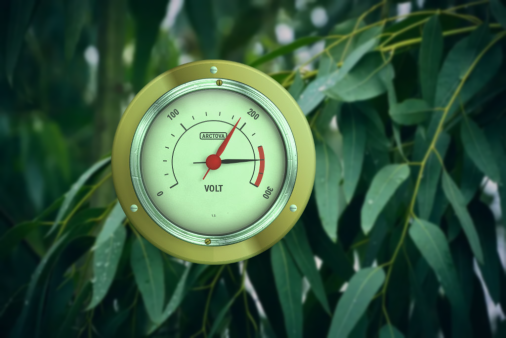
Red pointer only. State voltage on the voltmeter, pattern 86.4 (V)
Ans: 190 (V)
